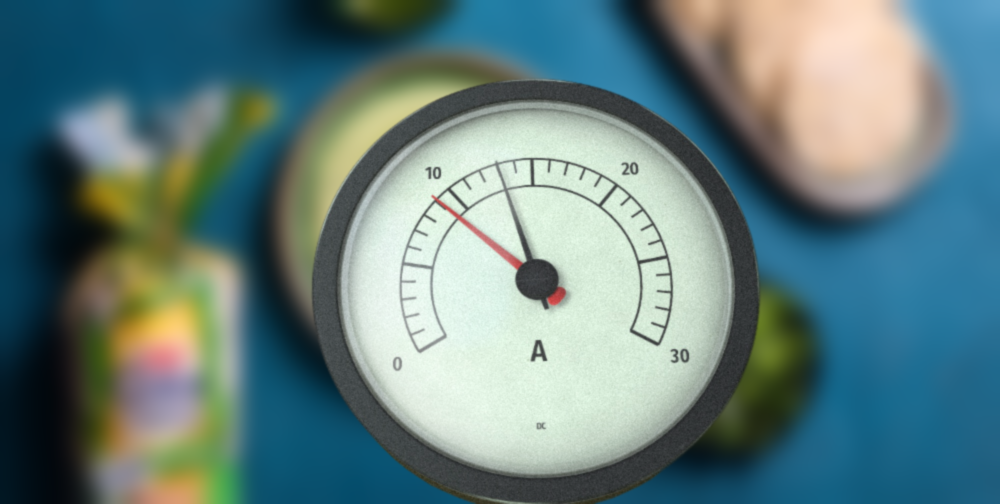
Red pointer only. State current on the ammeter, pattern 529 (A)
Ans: 9 (A)
